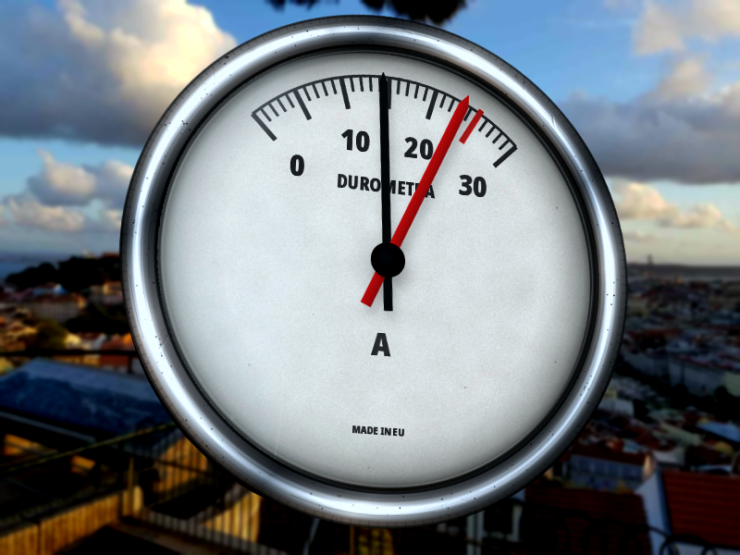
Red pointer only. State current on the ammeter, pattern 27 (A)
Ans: 23 (A)
